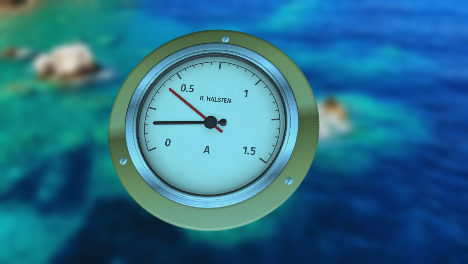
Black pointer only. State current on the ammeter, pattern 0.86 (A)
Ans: 0.15 (A)
